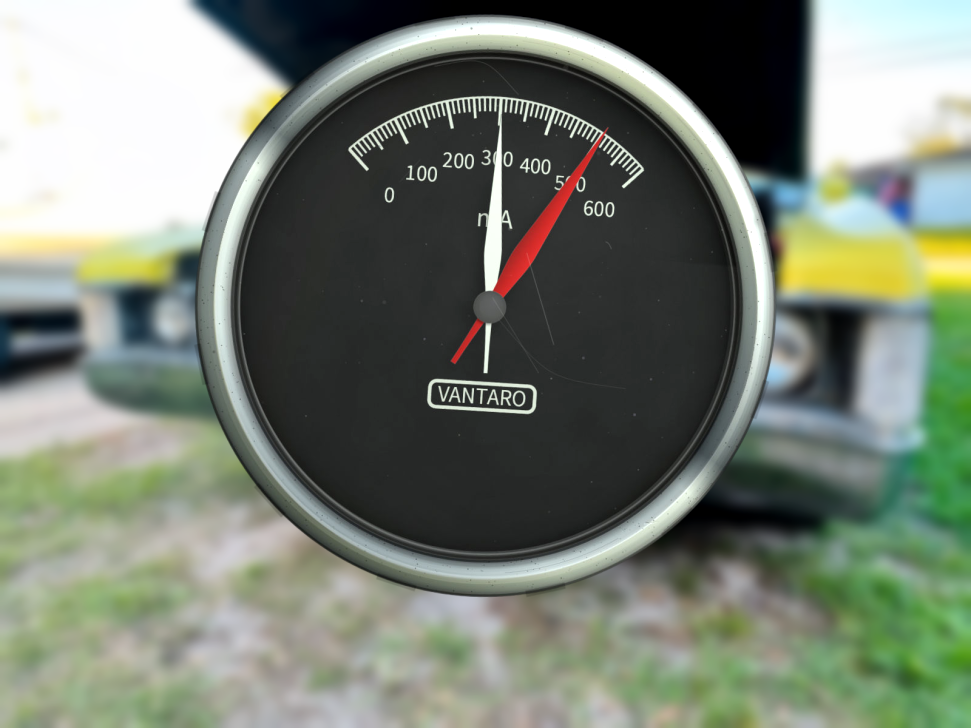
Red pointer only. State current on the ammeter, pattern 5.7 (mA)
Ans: 500 (mA)
